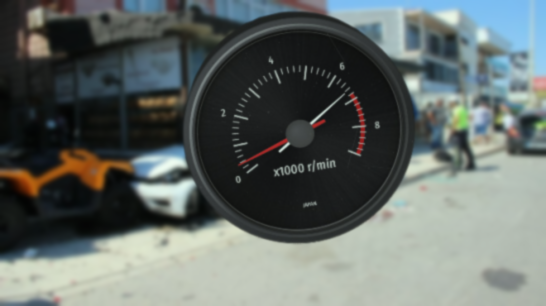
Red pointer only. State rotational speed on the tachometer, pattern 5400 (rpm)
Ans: 400 (rpm)
